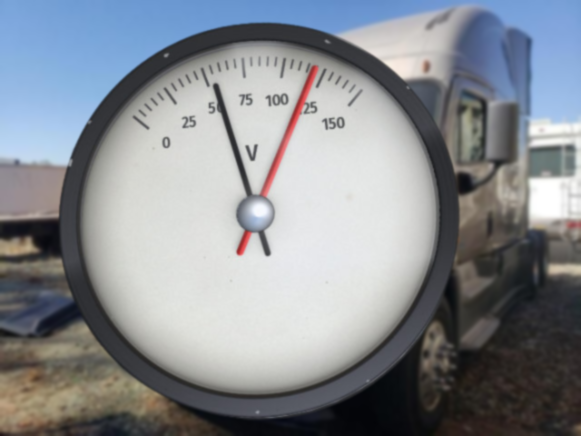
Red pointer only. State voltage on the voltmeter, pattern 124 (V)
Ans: 120 (V)
